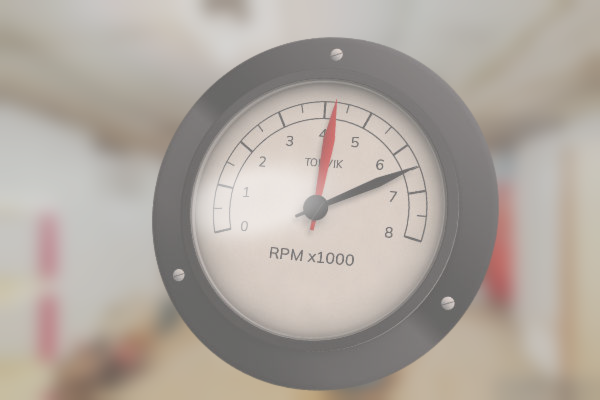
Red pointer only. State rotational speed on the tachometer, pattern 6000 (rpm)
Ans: 4250 (rpm)
